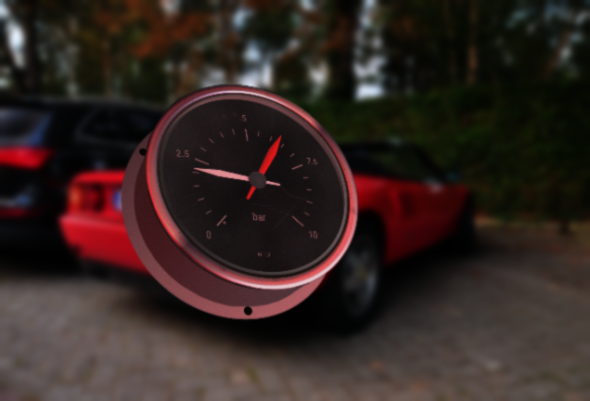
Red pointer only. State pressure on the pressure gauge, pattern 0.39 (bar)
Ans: 6.25 (bar)
